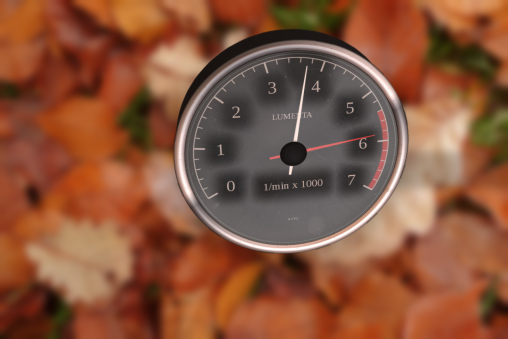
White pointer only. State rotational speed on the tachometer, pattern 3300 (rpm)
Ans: 3700 (rpm)
